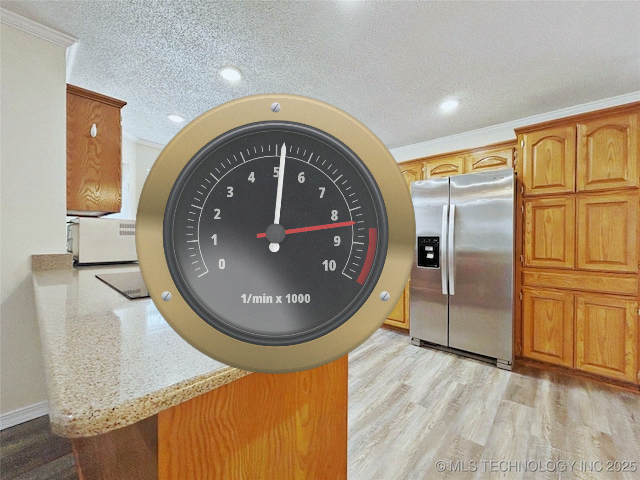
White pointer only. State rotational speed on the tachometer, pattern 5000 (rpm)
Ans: 5200 (rpm)
